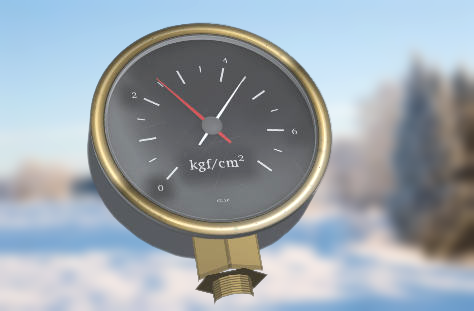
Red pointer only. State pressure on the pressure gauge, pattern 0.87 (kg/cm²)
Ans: 2.5 (kg/cm²)
